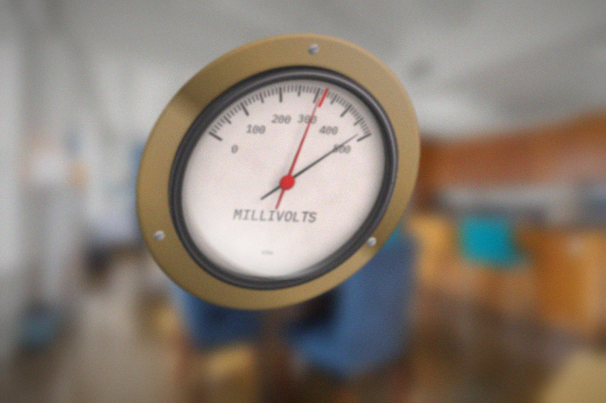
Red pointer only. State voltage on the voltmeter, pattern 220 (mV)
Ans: 300 (mV)
